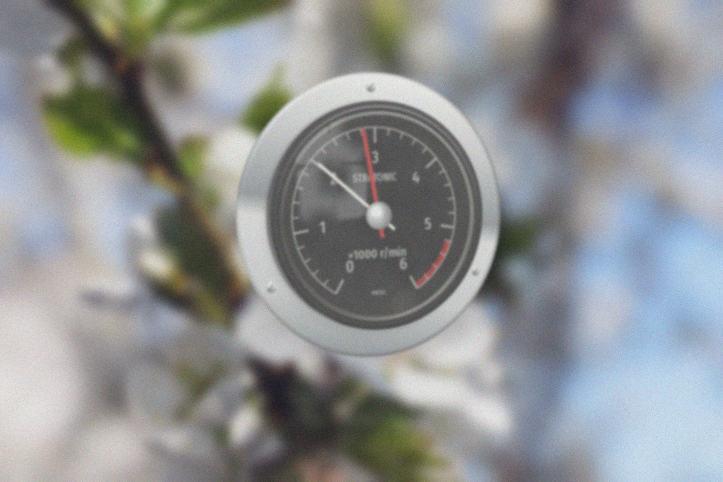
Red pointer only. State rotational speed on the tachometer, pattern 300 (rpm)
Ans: 2800 (rpm)
